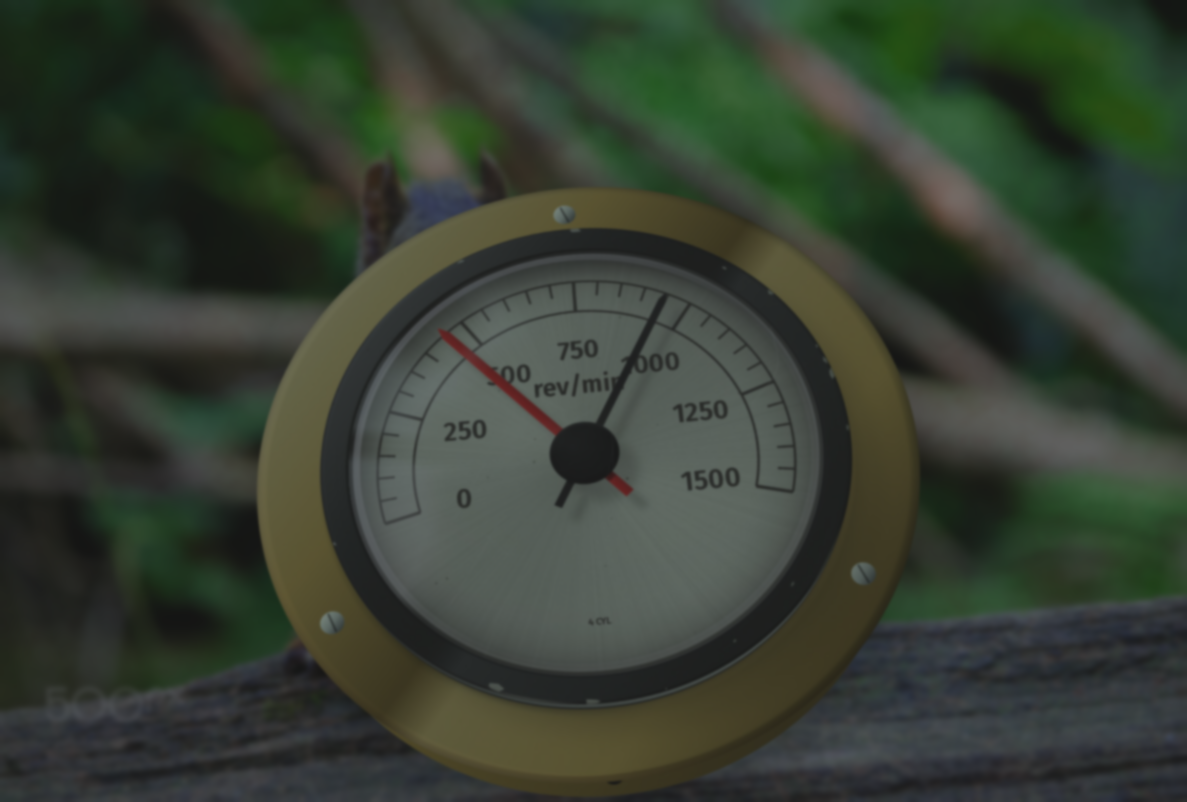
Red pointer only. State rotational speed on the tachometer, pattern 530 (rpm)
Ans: 450 (rpm)
